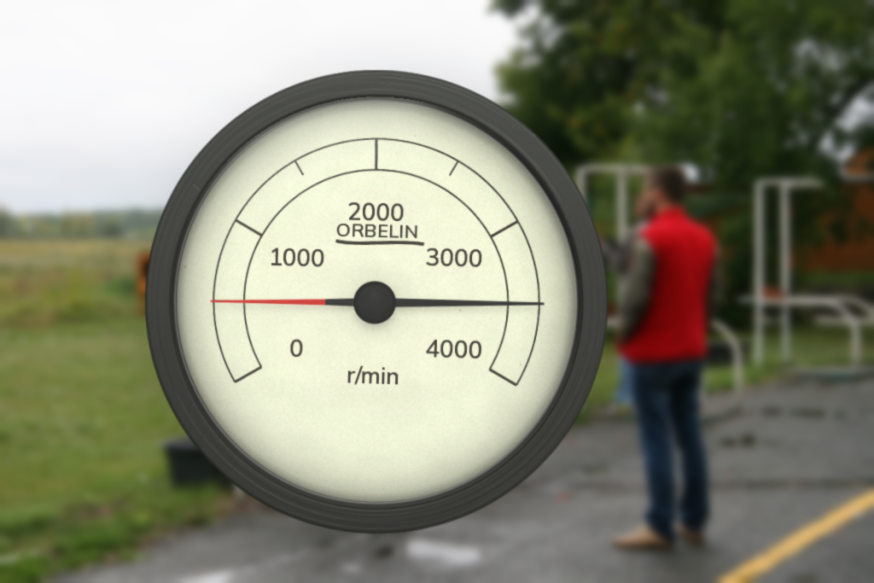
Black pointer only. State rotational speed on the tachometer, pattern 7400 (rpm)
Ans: 3500 (rpm)
